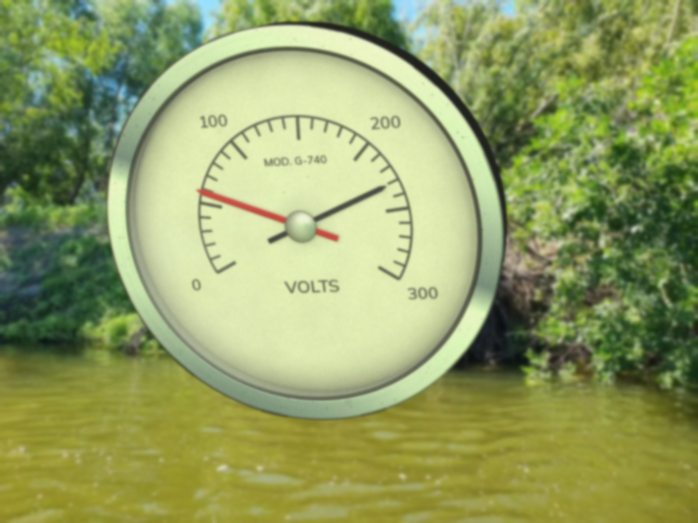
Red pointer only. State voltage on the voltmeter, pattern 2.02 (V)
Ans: 60 (V)
